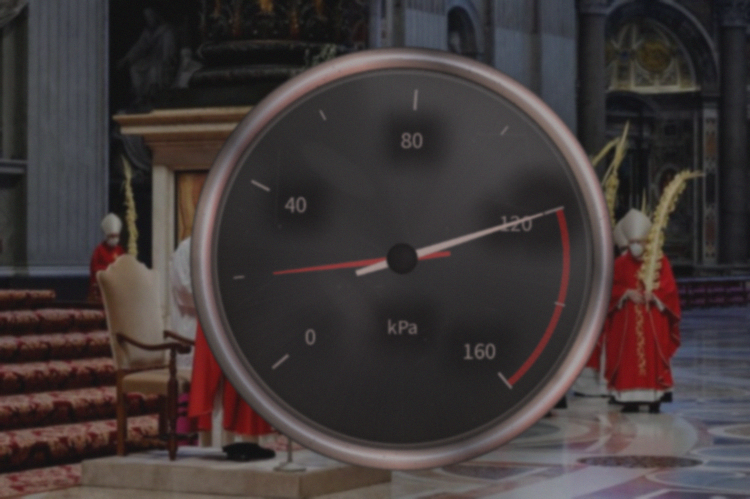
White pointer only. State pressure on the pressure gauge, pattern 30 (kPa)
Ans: 120 (kPa)
